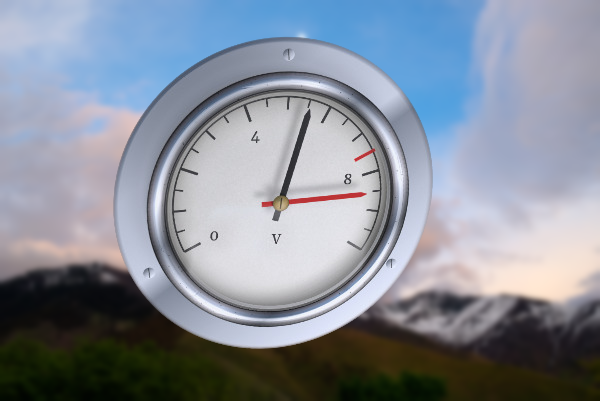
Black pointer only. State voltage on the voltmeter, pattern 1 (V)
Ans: 5.5 (V)
